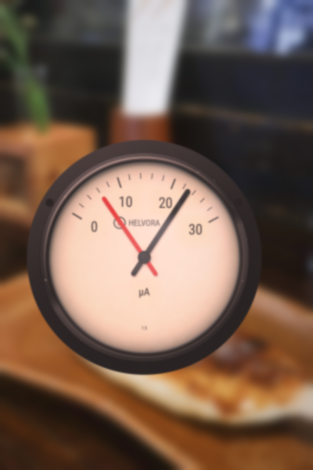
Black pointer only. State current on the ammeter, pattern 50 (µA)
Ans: 23 (µA)
